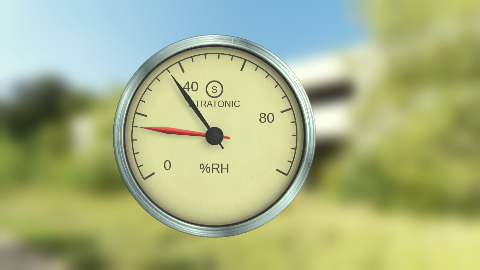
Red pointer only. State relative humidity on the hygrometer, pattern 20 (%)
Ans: 16 (%)
